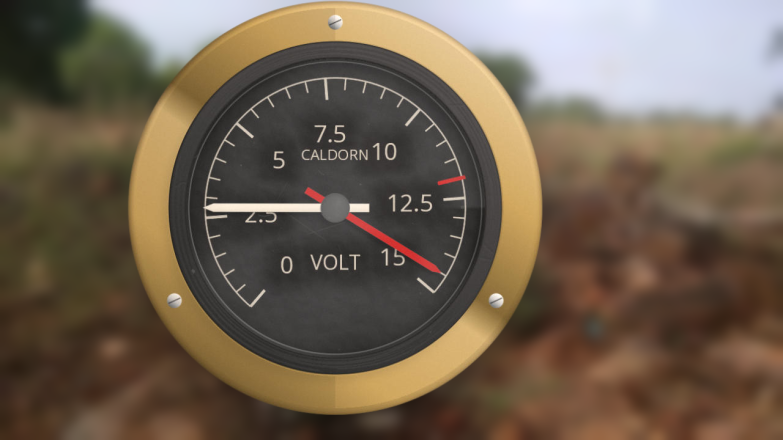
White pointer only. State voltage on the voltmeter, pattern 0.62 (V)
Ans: 2.75 (V)
